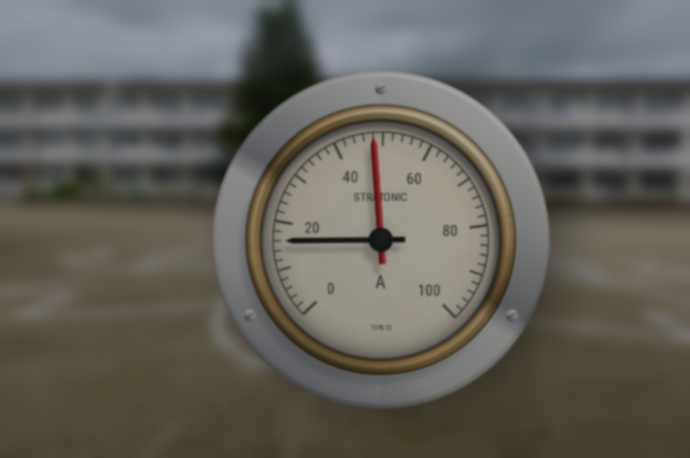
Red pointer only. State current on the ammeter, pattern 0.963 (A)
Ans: 48 (A)
